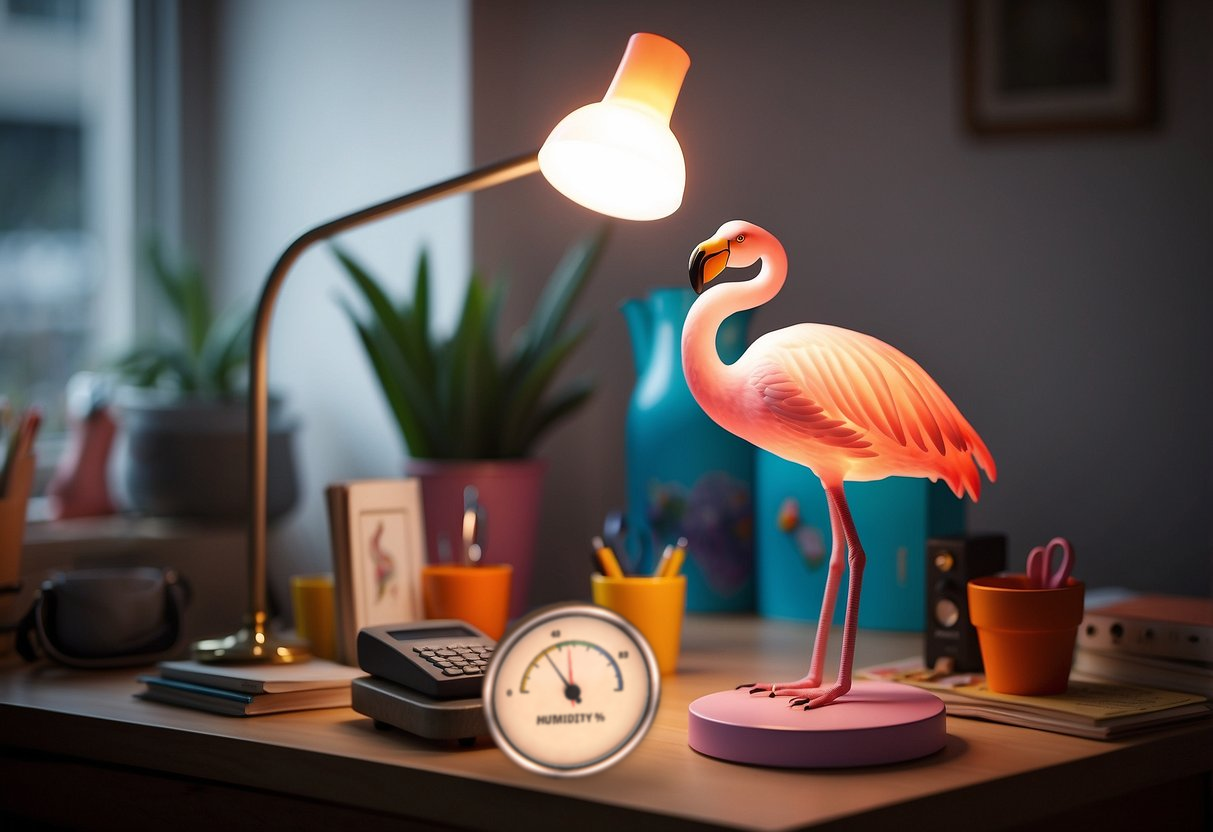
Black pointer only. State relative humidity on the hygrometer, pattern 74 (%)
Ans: 30 (%)
